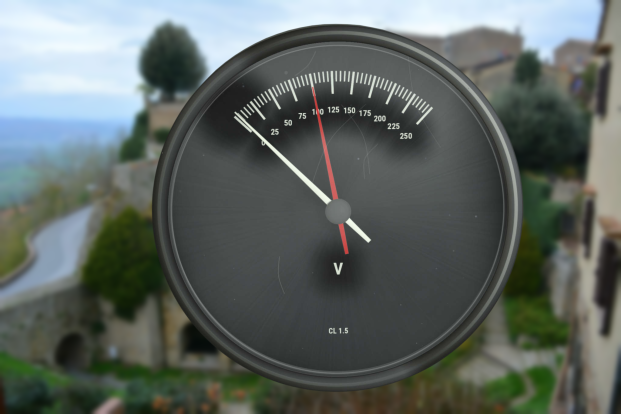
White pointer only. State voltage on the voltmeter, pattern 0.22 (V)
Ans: 5 (V)
